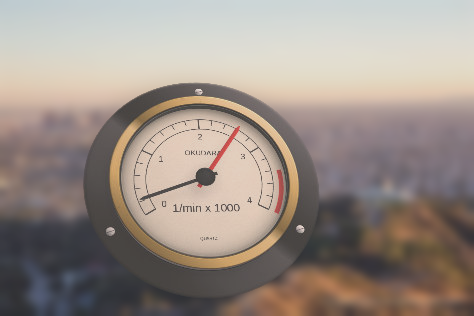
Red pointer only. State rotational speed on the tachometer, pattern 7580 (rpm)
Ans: 2600 (rpm)
